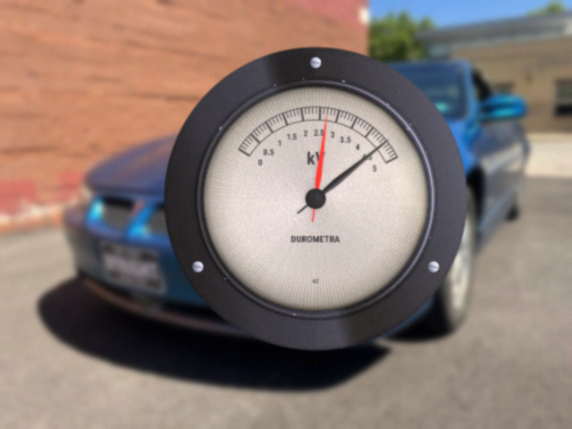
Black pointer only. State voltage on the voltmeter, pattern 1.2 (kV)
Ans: 4.5 (kV)
